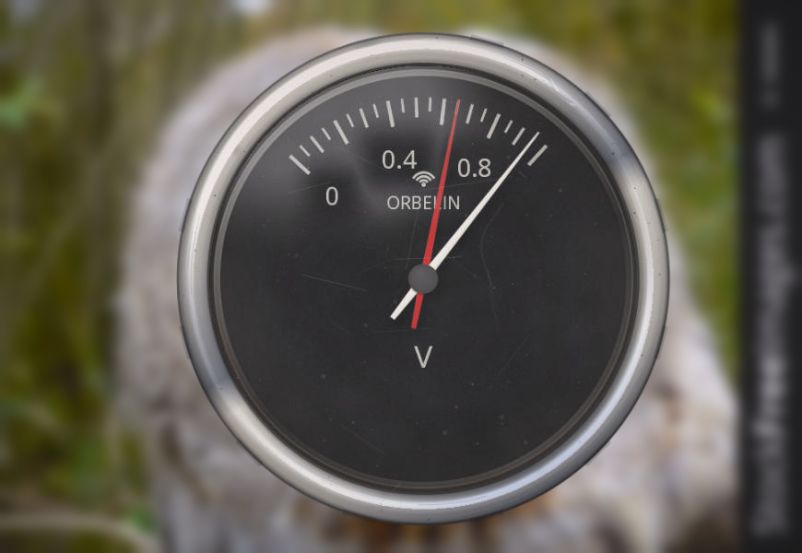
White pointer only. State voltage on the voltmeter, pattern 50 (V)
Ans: 0.95 (V)
